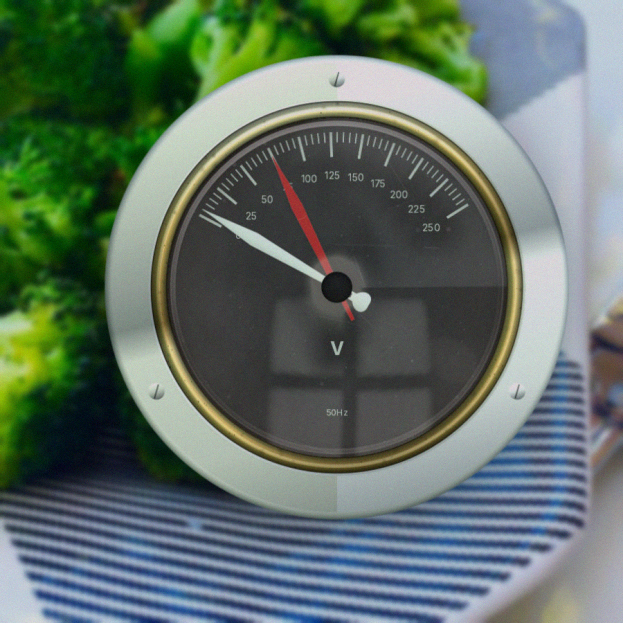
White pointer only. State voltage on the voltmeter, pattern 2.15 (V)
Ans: 5 (V)
